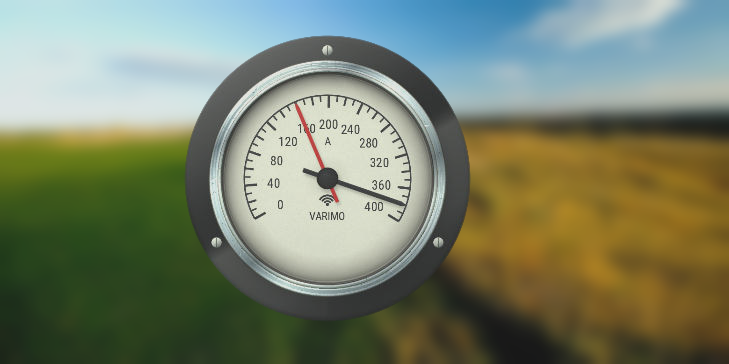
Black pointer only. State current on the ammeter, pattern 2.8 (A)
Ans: 380 (A)
